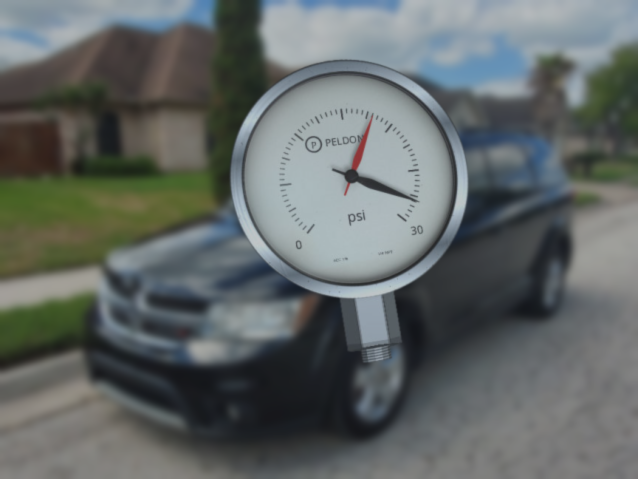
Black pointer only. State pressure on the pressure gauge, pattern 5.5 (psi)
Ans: 28 (psi)
